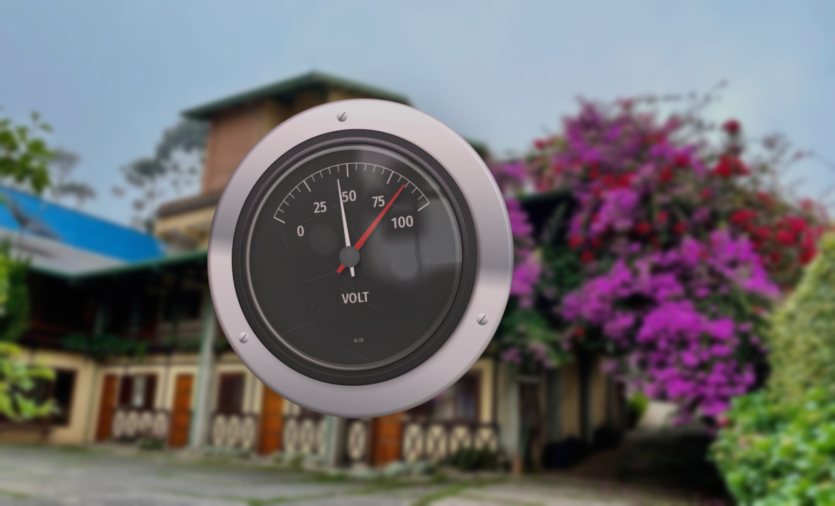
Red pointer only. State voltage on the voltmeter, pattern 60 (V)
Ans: 85 (V)
